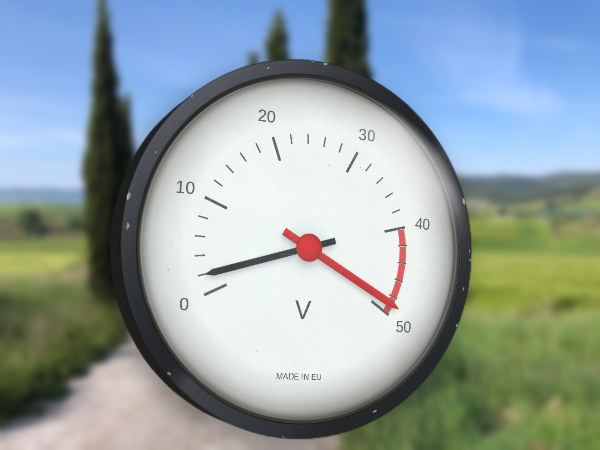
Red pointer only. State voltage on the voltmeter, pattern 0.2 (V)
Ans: 49 (V)
